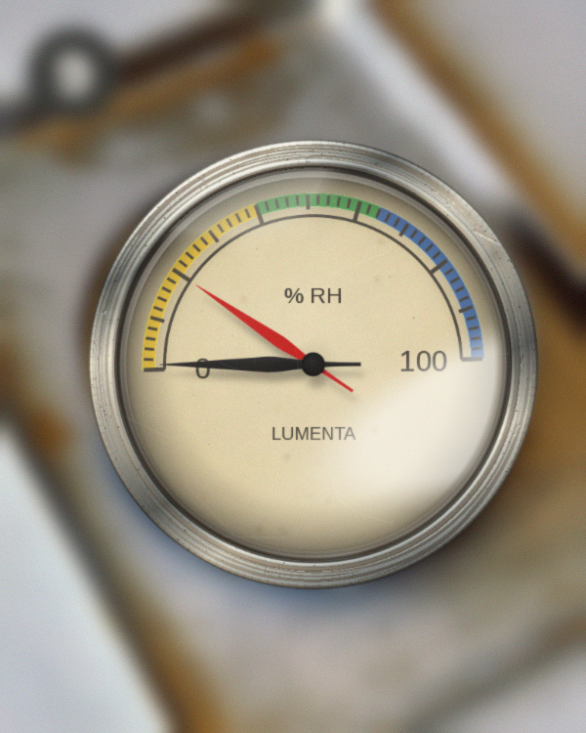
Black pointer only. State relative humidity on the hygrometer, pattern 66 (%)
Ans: 1 (%)
